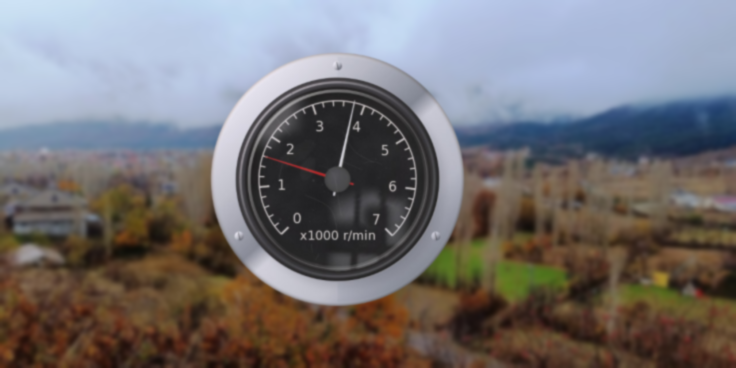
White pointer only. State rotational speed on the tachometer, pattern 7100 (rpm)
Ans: 3800 (rpm)
